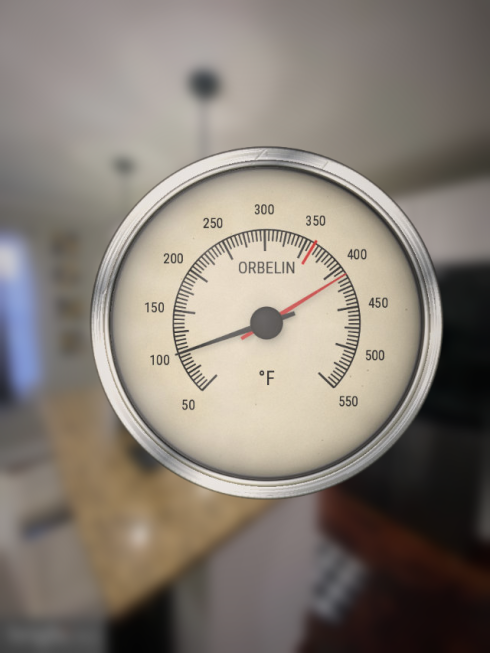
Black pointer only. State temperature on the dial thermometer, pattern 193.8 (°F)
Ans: 100 (°F)
